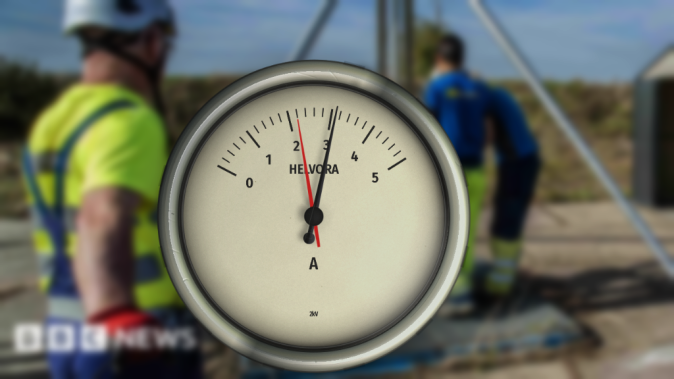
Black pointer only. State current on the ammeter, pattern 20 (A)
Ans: 3.1 (A)
